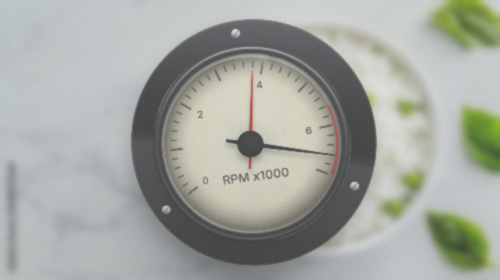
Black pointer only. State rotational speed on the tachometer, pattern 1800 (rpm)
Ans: 6600 (rpm)
